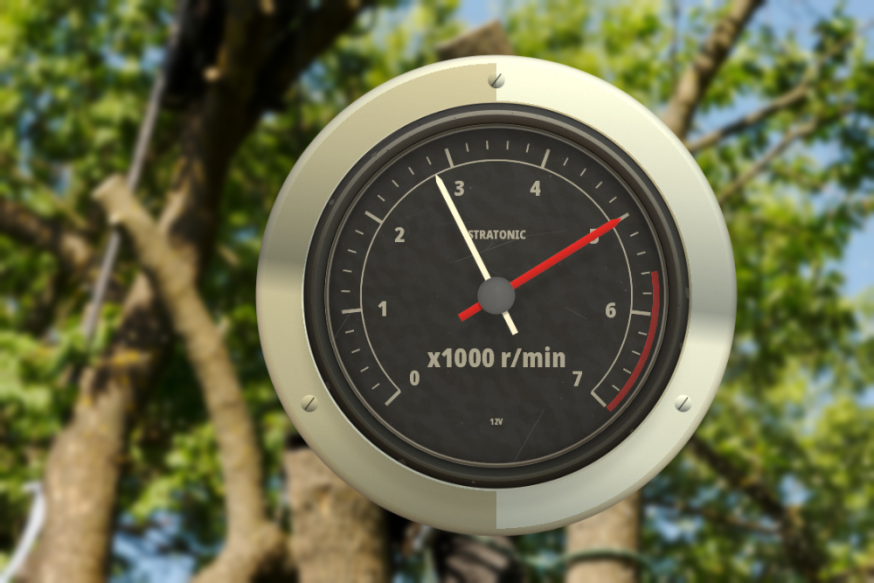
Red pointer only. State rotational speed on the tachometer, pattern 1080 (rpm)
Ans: 5000 (rpm)
